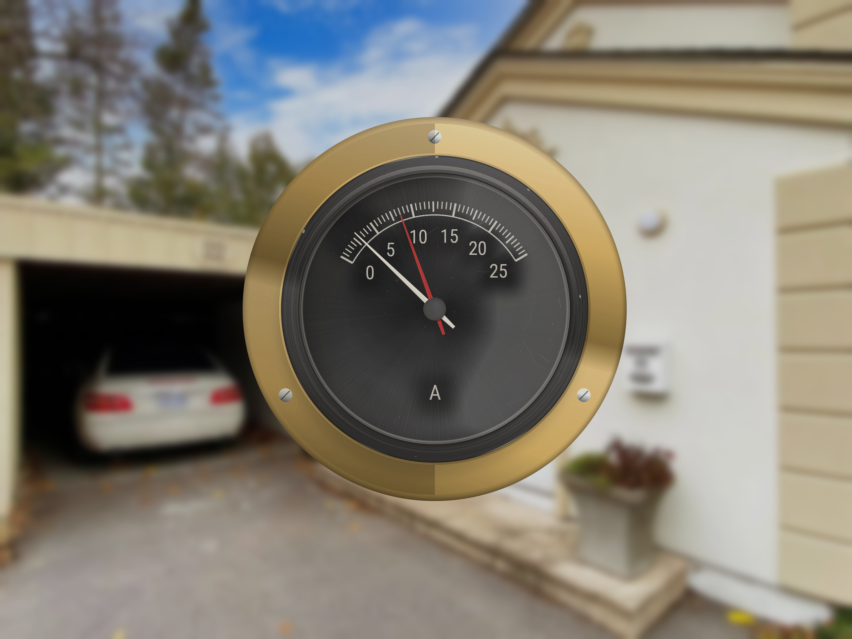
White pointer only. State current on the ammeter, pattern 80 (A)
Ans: 3 (A)
